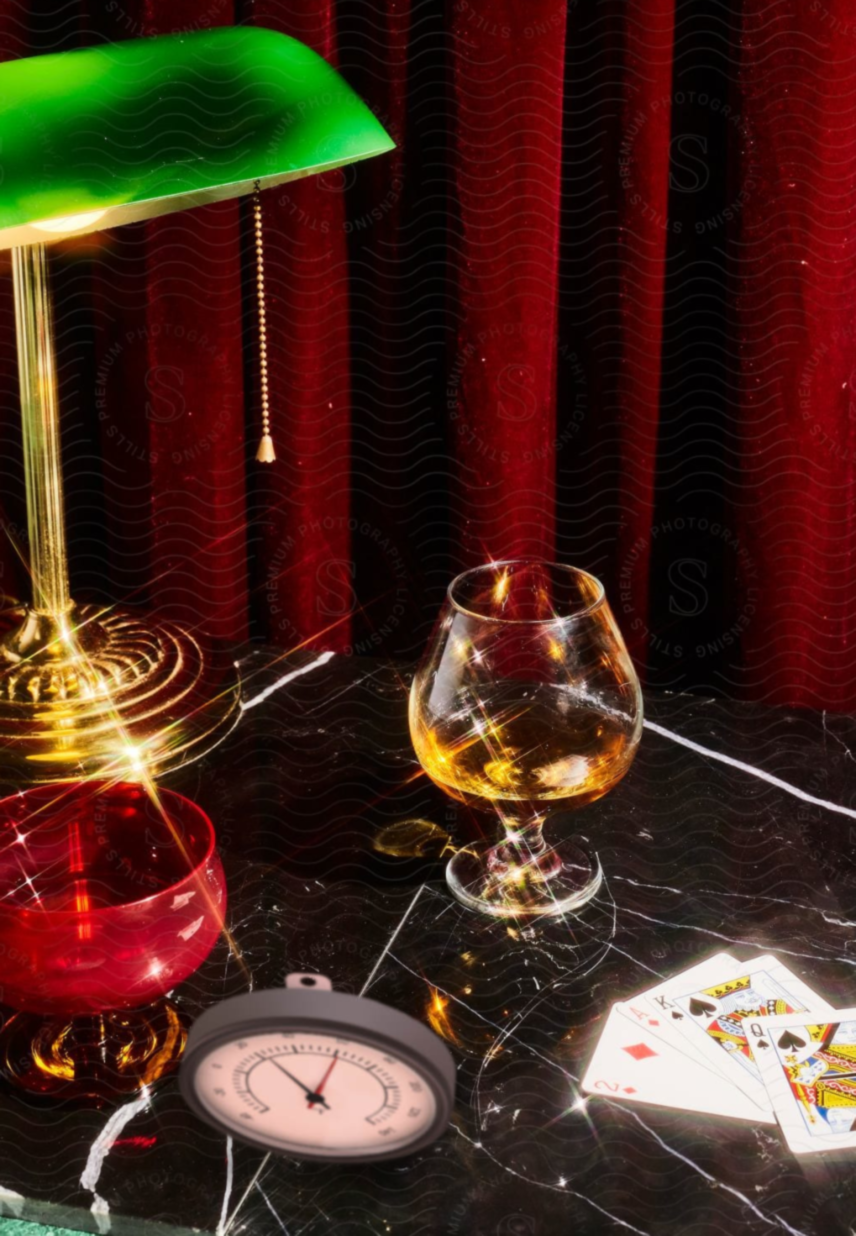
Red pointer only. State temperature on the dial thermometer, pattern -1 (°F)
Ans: 60 (°F)
